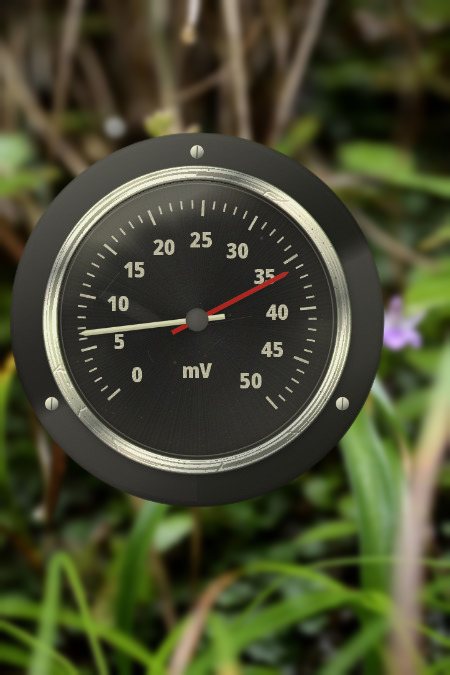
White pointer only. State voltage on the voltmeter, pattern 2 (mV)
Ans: 6.5 (mV)
